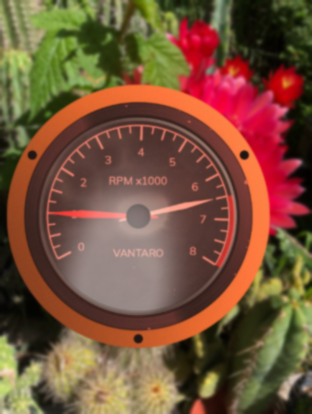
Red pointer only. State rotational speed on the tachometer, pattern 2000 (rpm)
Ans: 1000 (rpm)
